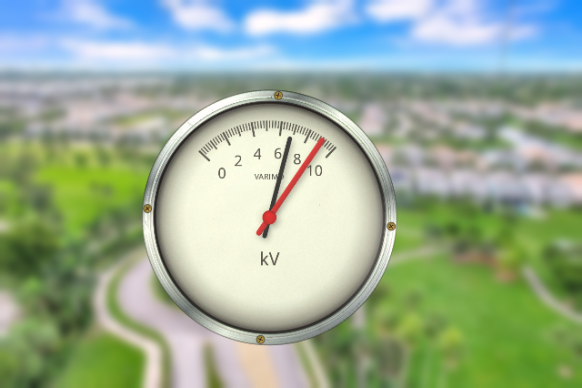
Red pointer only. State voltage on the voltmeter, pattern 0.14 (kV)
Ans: 9 (kV)
